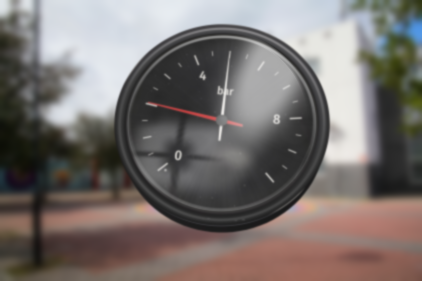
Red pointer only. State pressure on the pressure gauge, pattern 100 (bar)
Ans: 2 (bar)
